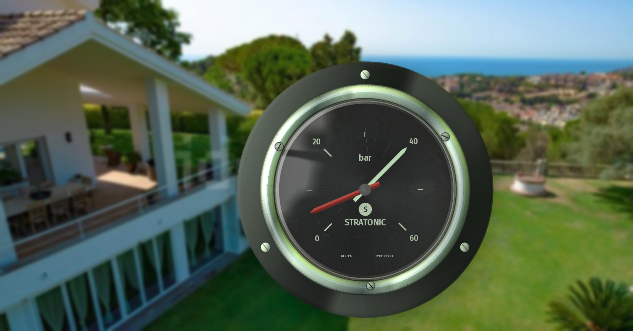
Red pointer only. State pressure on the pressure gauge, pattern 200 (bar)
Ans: 5 (bar)
